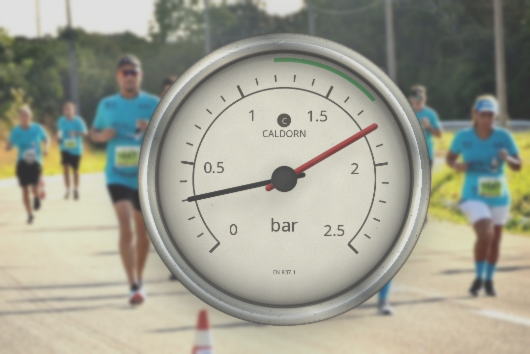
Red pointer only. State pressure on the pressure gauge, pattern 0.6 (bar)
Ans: 1.8 (bar)
